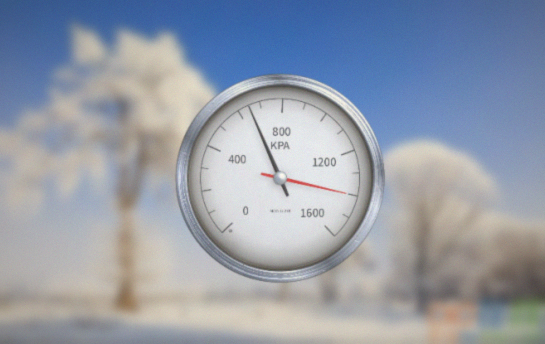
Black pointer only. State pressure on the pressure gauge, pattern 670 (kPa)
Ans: 650 (kPa)
